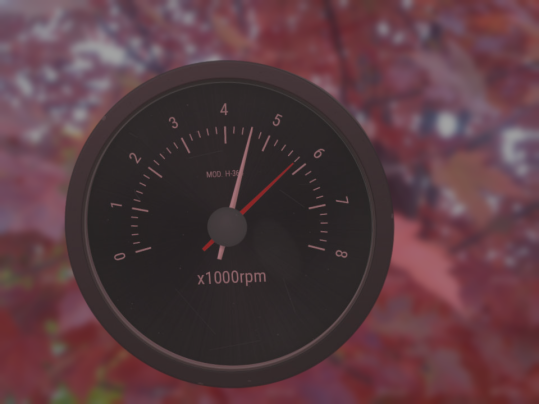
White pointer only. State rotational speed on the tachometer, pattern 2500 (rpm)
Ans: 4600 (rpm)
